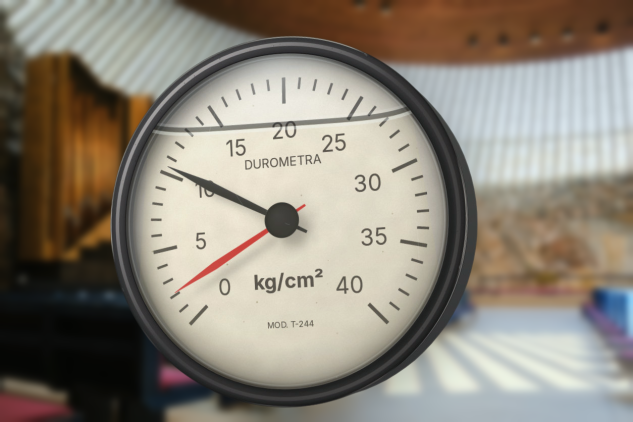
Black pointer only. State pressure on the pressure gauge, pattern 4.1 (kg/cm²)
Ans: 10.5 (kg/cm²)
